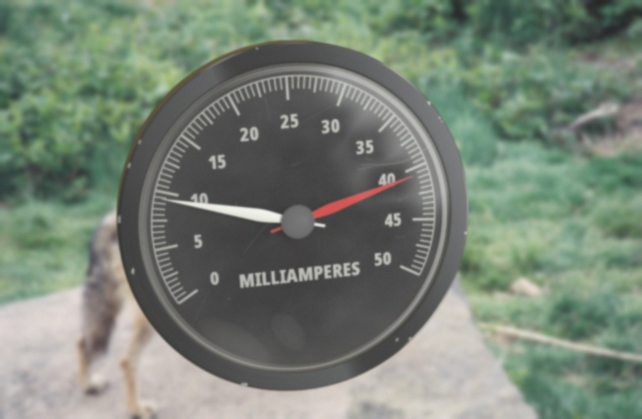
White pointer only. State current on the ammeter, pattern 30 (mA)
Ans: 9.5 (mA)
